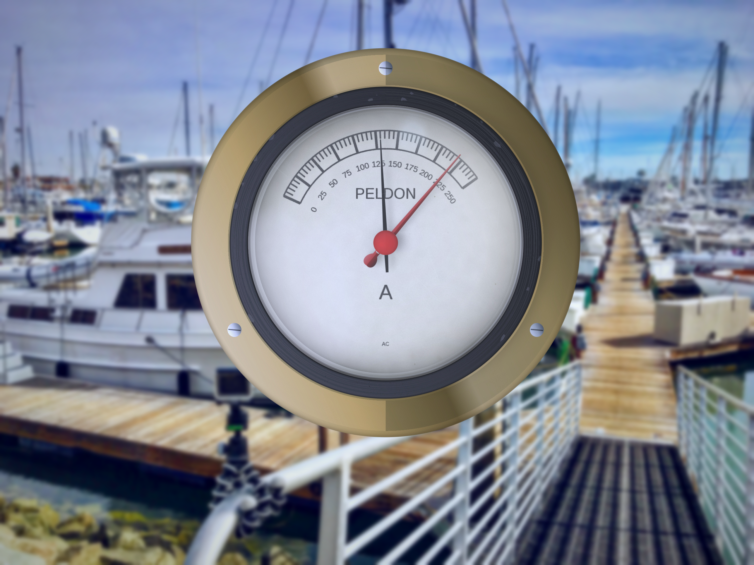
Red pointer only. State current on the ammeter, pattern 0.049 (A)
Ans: 220 (A)
